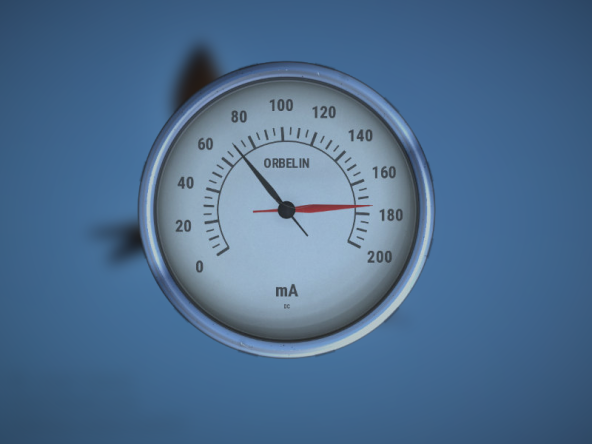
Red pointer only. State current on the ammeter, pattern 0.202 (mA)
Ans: 175 (mA)
